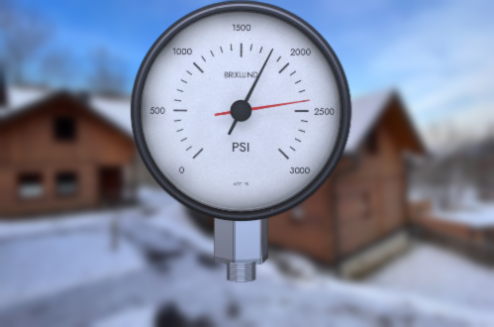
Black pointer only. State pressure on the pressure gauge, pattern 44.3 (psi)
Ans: 1800 (psi)
